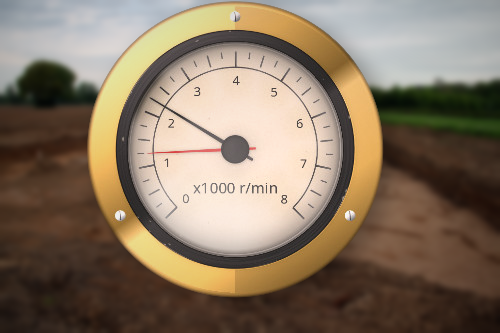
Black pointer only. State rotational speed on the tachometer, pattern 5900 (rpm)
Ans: 2250 (rpm)
